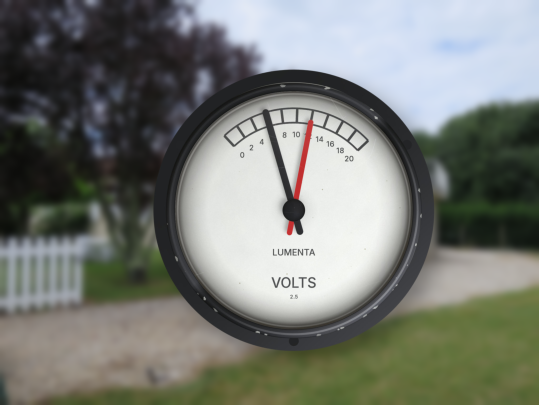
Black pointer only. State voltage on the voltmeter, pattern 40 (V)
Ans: 6 (V)
